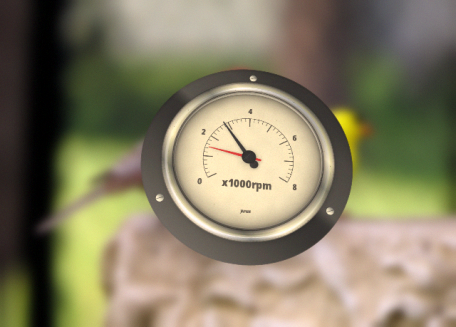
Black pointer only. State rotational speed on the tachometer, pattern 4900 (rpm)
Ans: 2800 (rpm)
